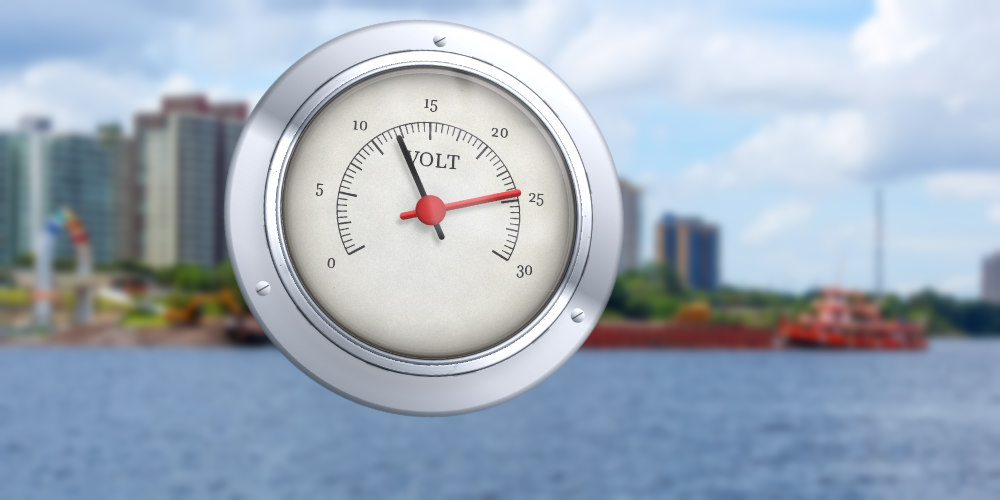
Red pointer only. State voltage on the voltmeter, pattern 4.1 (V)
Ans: 24.5 (V)
